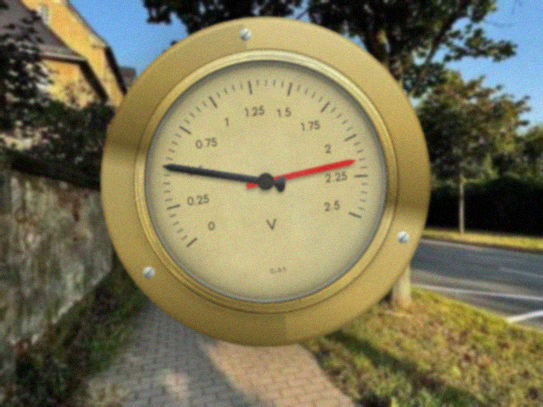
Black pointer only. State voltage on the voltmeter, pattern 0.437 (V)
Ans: 0.5 (V)
